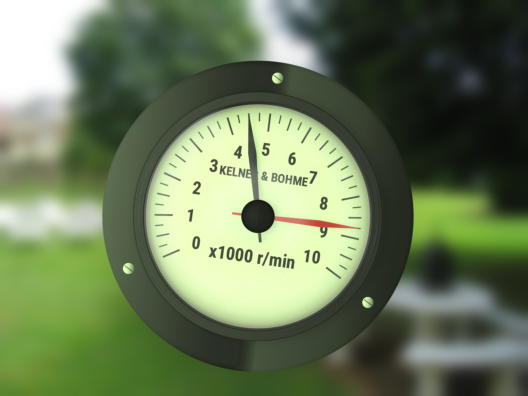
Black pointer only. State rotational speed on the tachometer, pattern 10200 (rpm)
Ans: 4500 (rpm)
